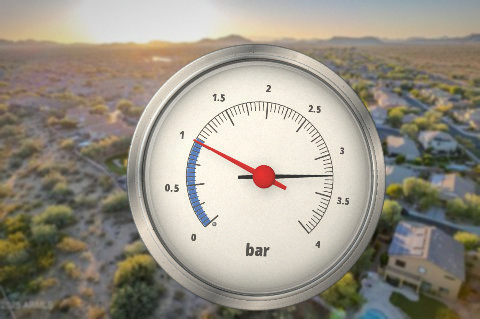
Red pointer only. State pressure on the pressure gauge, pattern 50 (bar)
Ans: 1 (bar)
